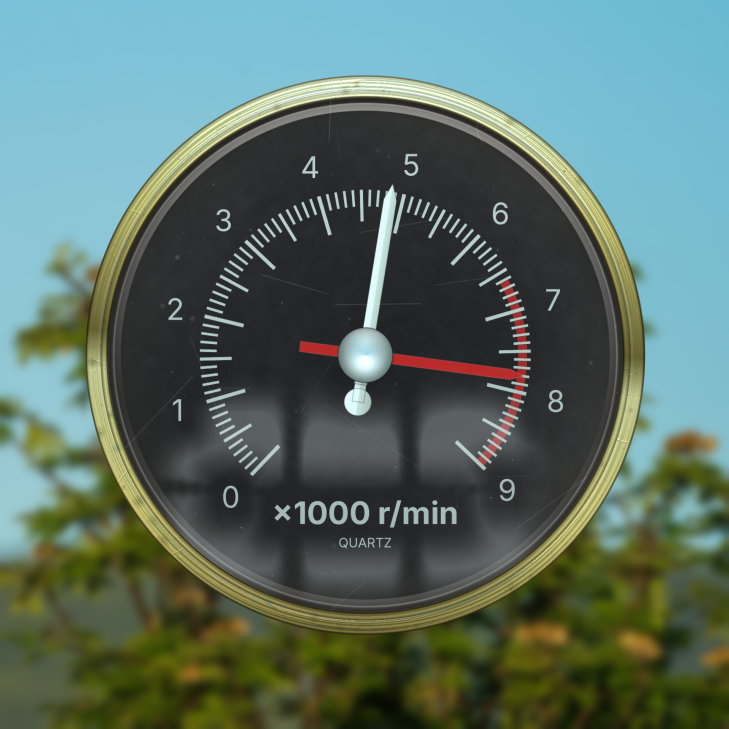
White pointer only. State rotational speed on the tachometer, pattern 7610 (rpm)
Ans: 4850 (rpm)
